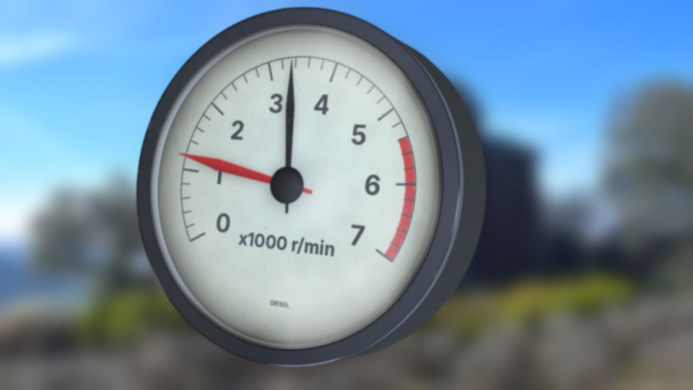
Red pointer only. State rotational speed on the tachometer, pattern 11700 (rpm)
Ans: 1200 (rpm)
